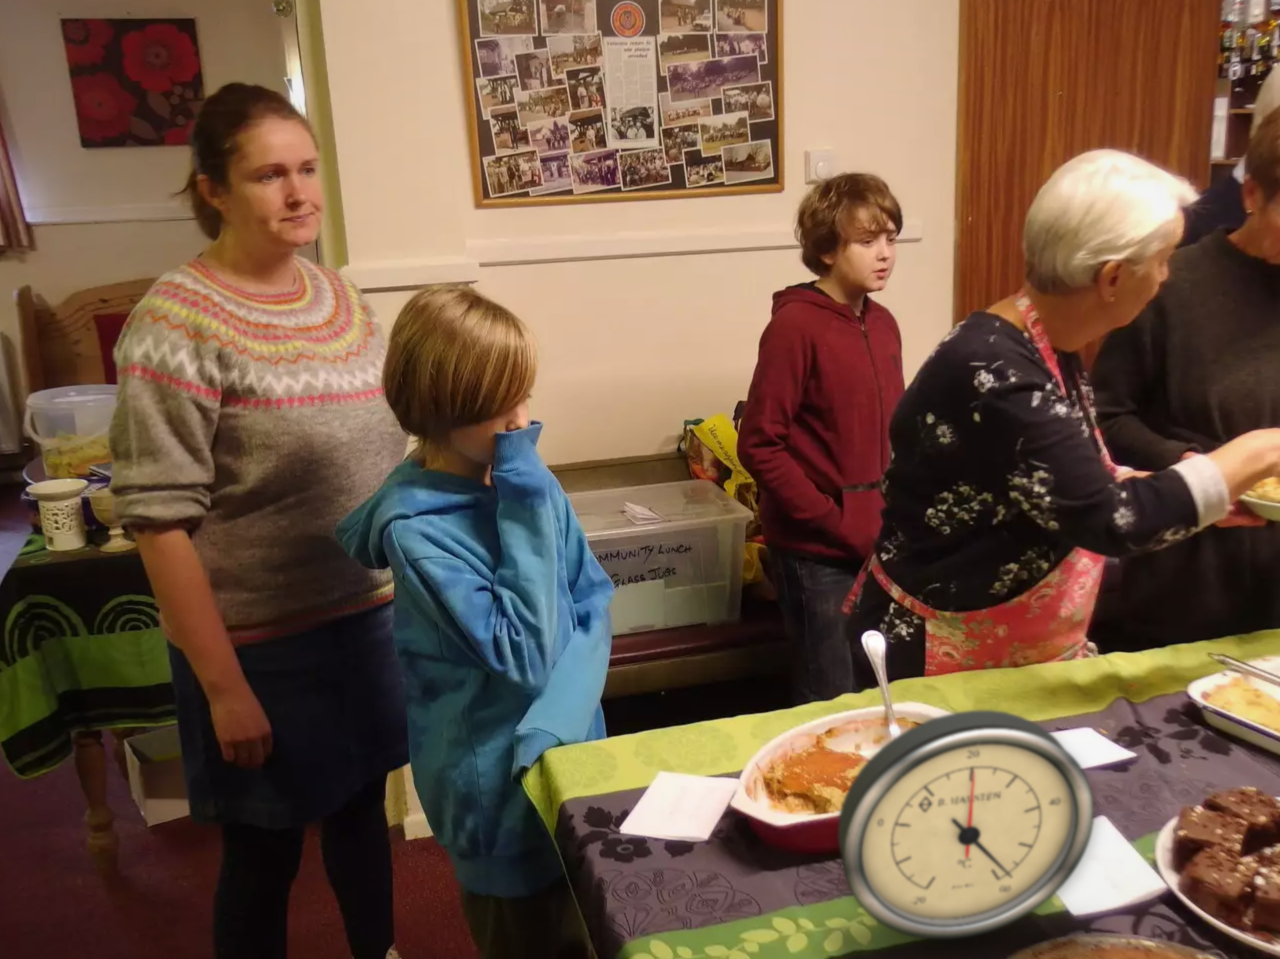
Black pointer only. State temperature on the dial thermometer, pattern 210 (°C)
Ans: 57.5 (°C)
